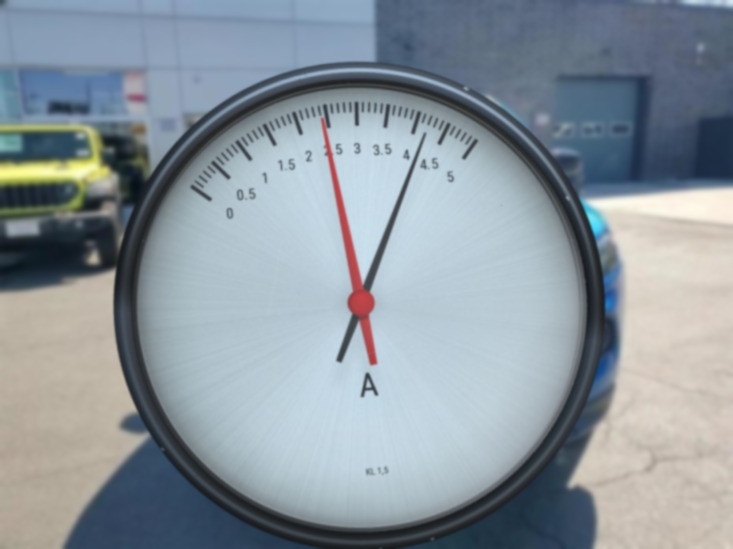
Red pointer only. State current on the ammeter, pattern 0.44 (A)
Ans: 2.4 (A)
